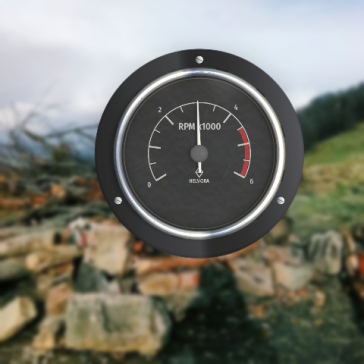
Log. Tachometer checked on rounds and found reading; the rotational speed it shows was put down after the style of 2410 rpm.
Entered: 3000 rpm
